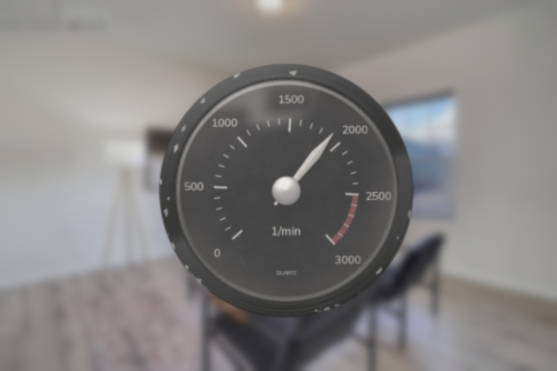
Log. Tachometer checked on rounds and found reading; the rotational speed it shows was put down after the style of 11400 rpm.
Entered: 1900 rpm
